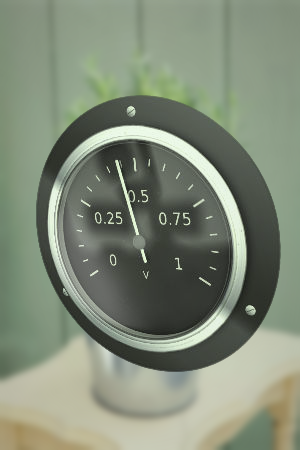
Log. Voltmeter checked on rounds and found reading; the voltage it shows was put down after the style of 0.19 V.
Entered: 0.45 V
